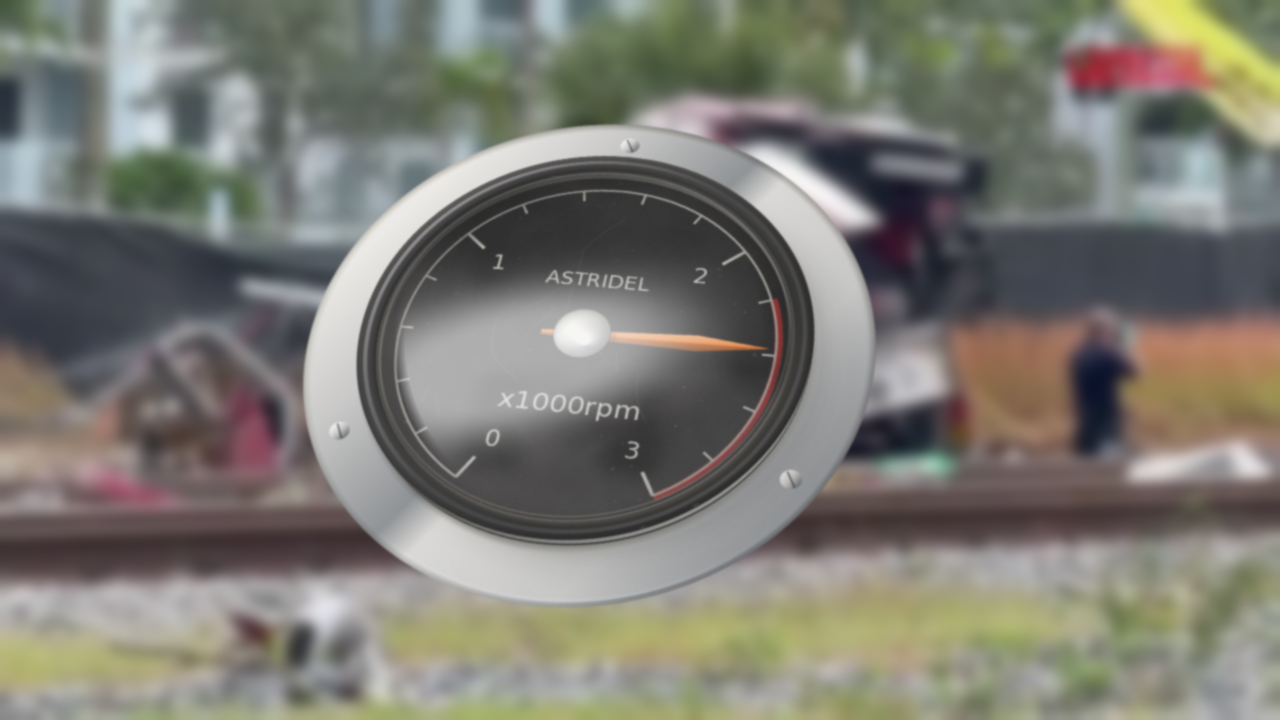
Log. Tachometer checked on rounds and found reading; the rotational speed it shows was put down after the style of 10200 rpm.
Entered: 2400 rpm
